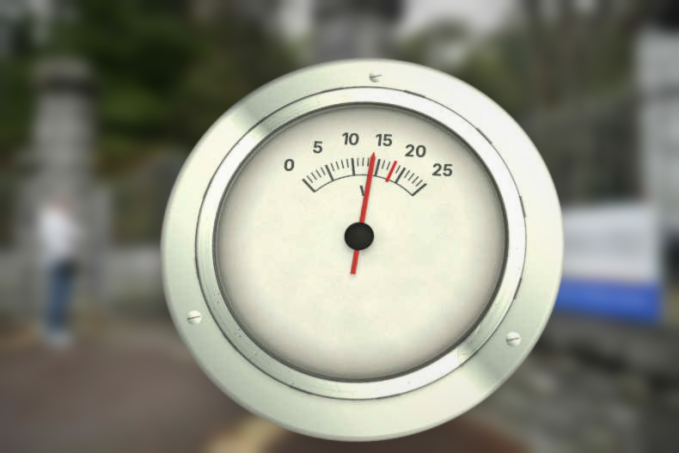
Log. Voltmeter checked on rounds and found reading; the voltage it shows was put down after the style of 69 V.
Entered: 14 V
